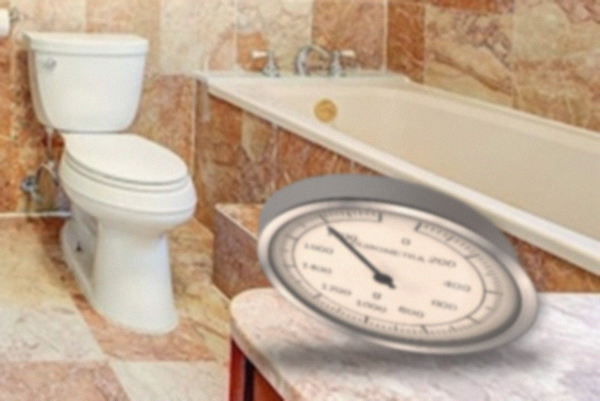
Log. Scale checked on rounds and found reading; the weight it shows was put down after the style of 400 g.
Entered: 1800 g
